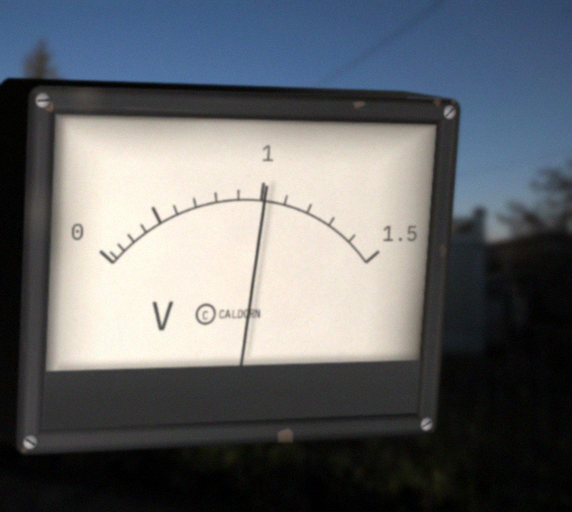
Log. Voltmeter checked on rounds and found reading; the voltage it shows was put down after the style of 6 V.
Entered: 1 V
